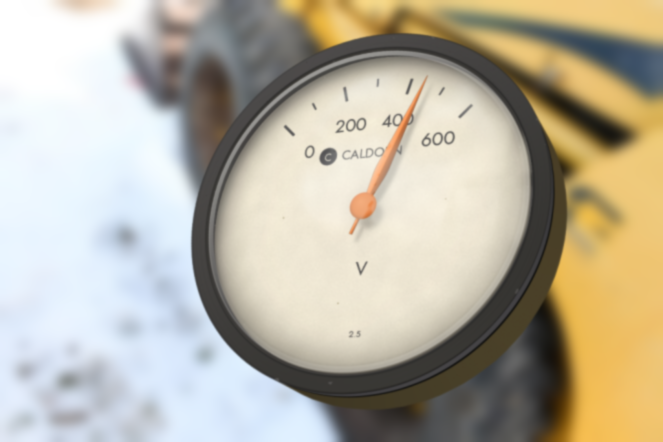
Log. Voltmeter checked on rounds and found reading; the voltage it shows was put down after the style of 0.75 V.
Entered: 450 V
